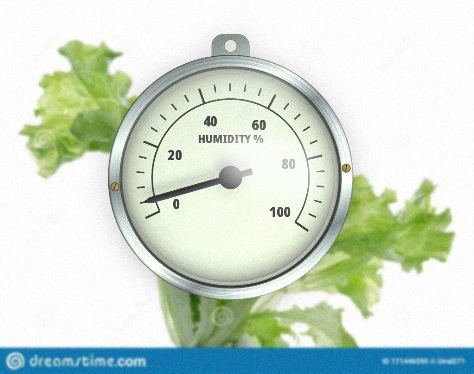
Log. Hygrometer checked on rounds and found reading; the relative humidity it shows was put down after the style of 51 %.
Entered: 4 %
